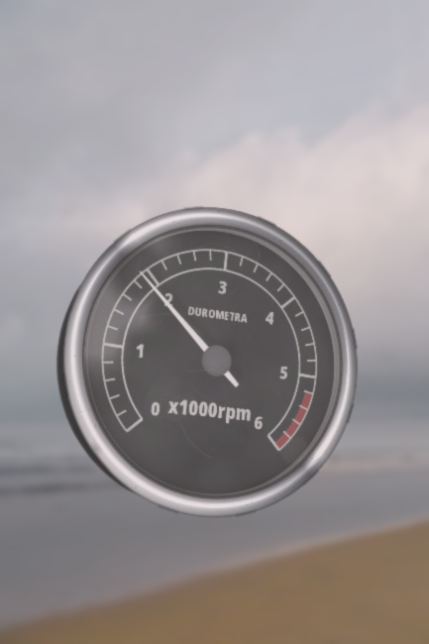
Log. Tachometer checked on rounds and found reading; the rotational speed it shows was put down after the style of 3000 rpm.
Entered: 1900 rpm
